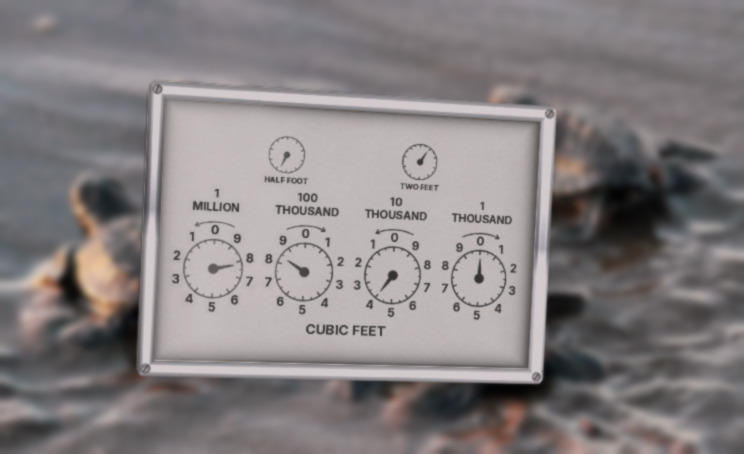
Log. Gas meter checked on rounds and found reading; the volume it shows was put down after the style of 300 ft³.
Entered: 784000 ft³
